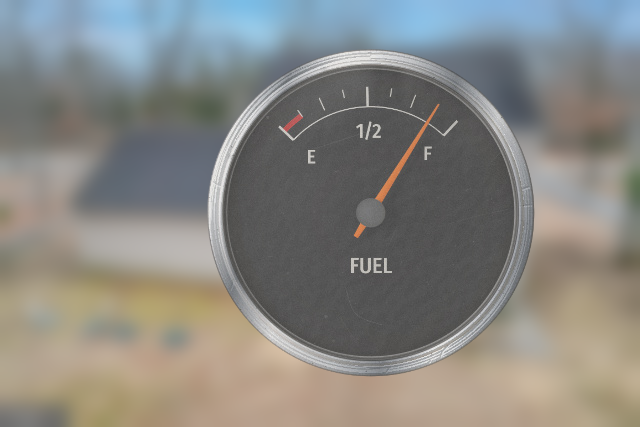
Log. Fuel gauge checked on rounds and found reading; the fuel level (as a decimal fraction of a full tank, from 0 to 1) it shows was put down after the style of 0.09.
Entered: 0.875
